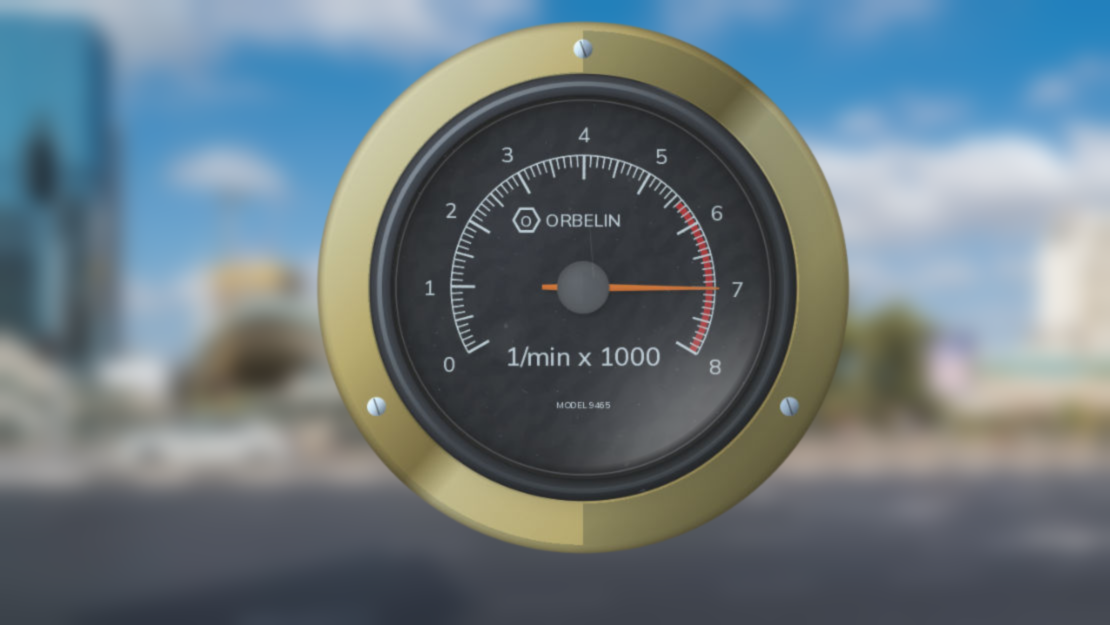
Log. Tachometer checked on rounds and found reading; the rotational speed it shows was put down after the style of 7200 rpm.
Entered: 7000 rpm
